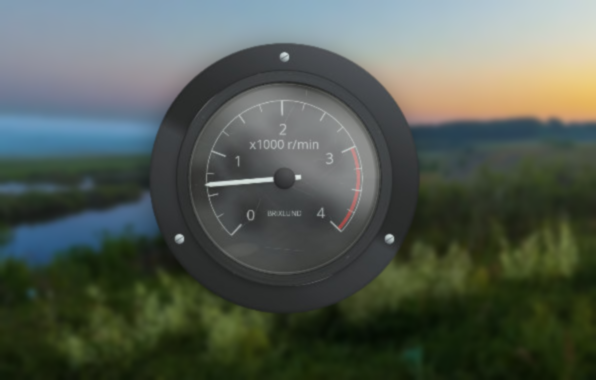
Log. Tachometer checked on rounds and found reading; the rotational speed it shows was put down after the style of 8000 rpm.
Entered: 625 rpm
